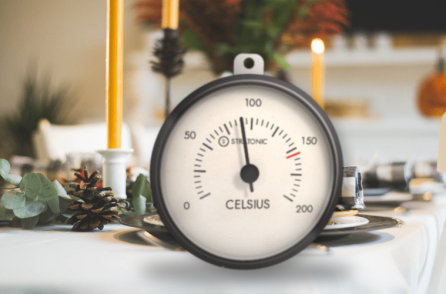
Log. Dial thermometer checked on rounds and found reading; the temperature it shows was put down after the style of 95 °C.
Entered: 90 °C
